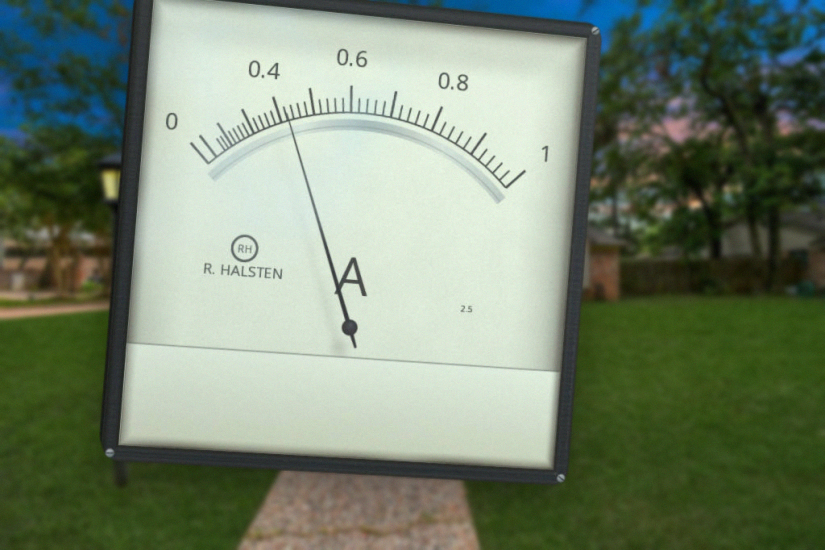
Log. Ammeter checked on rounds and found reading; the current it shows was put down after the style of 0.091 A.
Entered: 0.42 A
